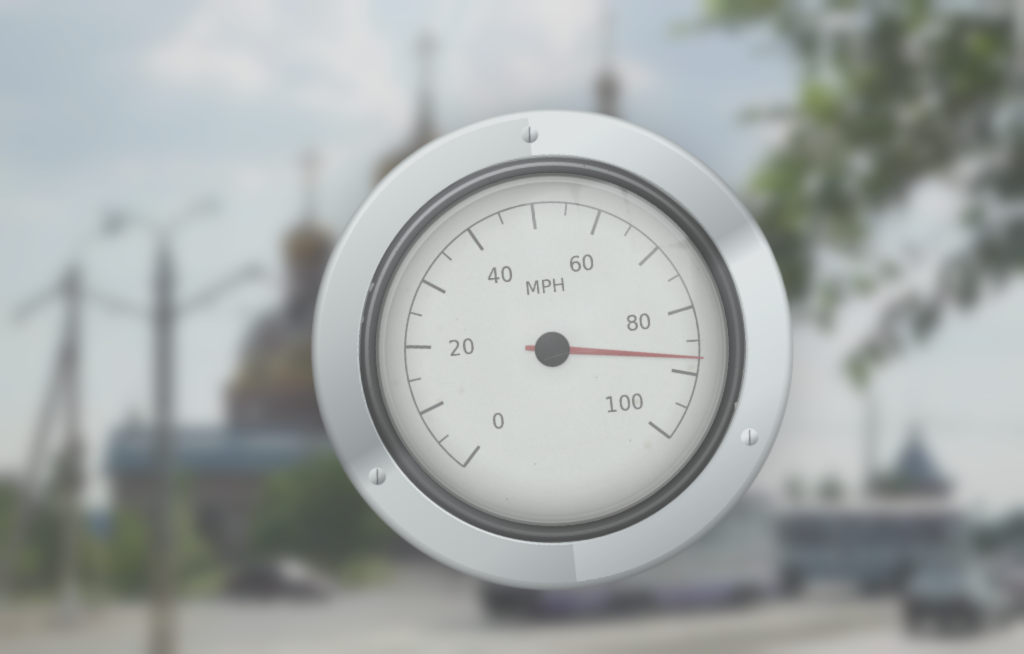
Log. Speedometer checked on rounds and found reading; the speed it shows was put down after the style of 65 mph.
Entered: 87.5 mph
